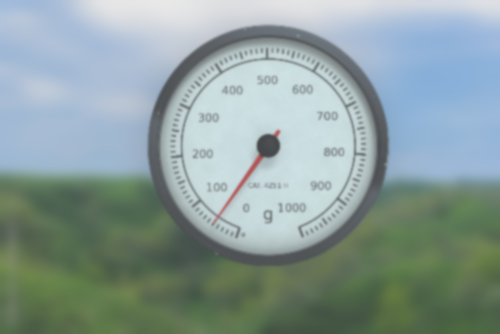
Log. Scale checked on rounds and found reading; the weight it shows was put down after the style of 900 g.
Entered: 50 g
